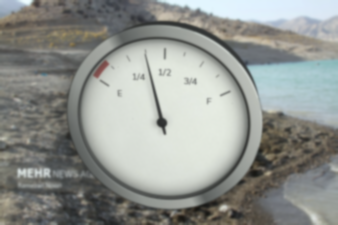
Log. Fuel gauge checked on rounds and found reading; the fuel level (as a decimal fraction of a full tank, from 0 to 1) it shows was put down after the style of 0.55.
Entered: 0.375
